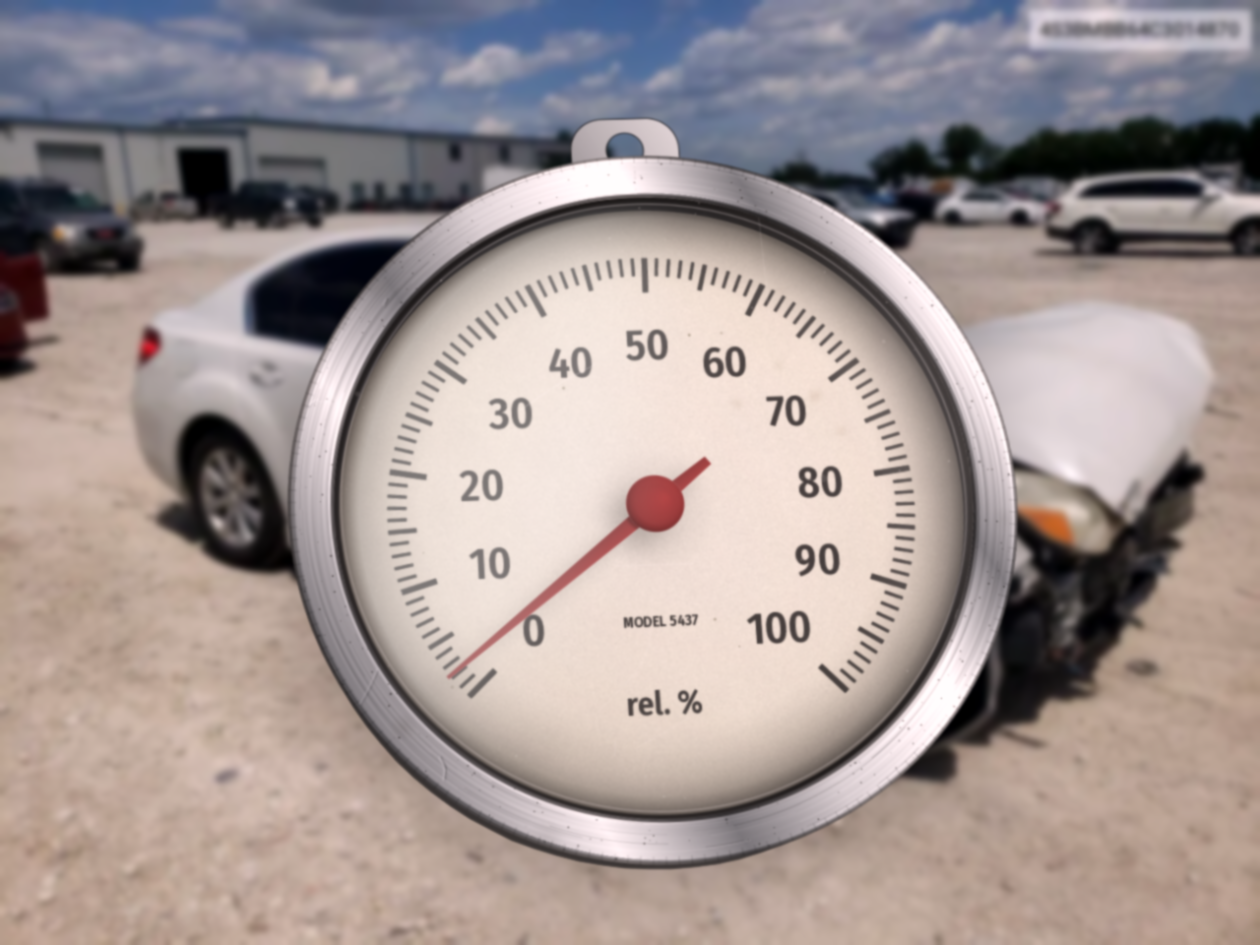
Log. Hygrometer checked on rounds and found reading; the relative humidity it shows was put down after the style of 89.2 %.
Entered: 2 %
